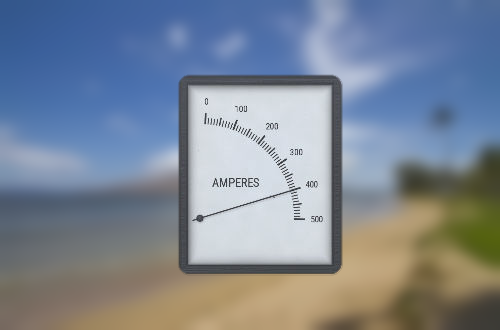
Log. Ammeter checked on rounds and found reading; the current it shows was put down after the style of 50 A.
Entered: 400 A
